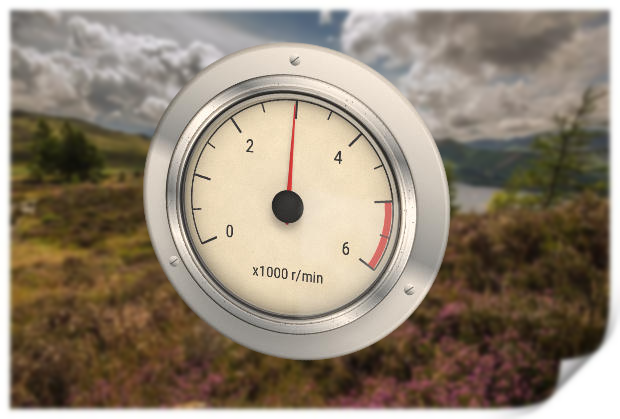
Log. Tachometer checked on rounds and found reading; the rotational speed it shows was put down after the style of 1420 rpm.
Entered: 3000 rpm
